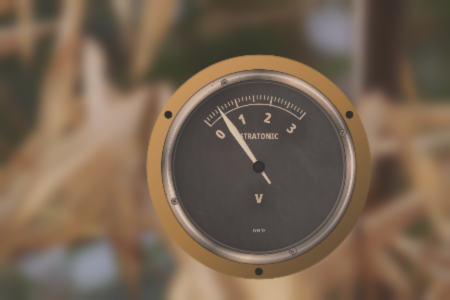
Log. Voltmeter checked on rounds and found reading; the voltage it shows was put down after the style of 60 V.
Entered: 0.5 V
